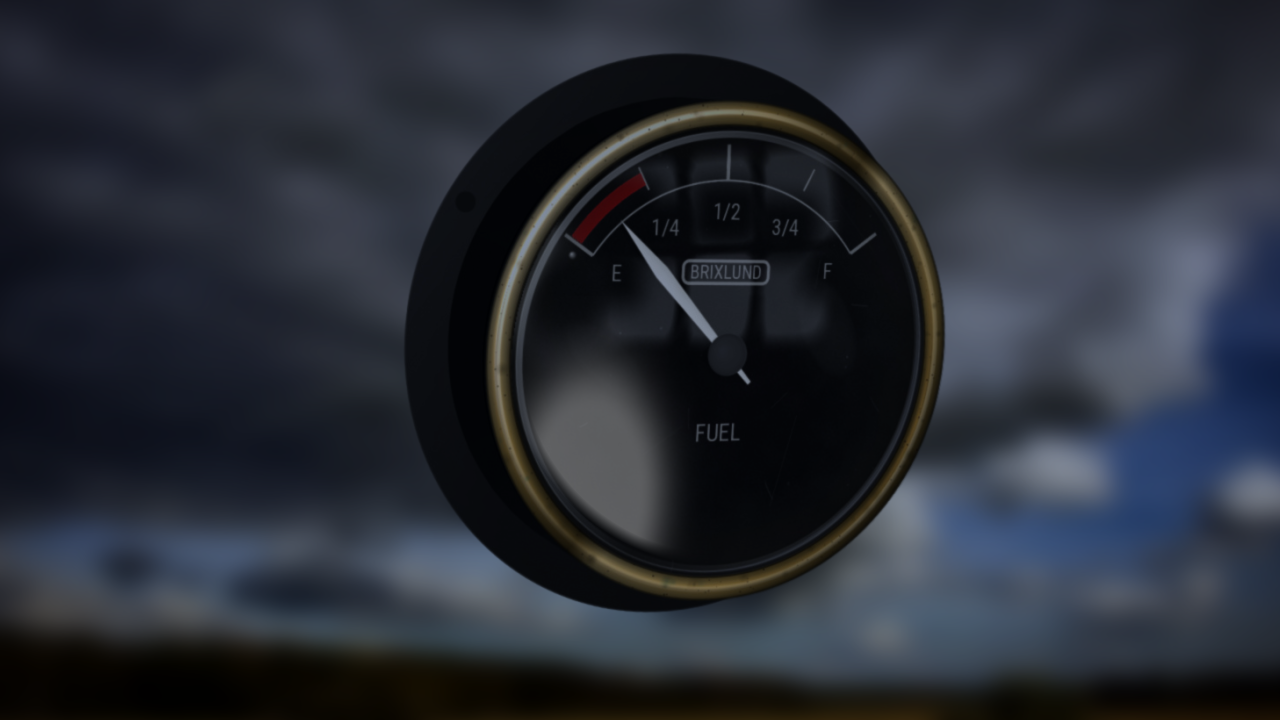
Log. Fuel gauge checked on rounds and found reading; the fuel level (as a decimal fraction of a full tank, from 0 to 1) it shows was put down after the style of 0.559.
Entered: 0.125
